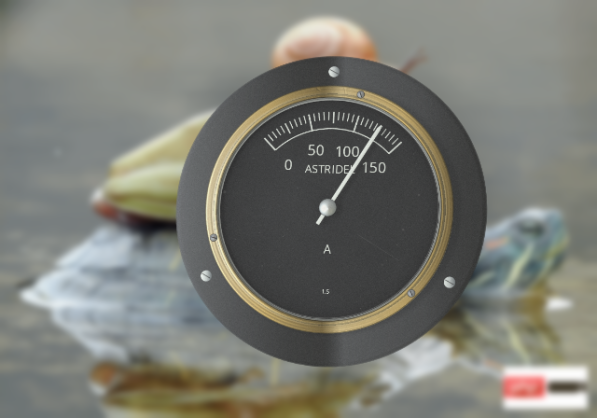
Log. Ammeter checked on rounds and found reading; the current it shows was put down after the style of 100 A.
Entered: 125 A
